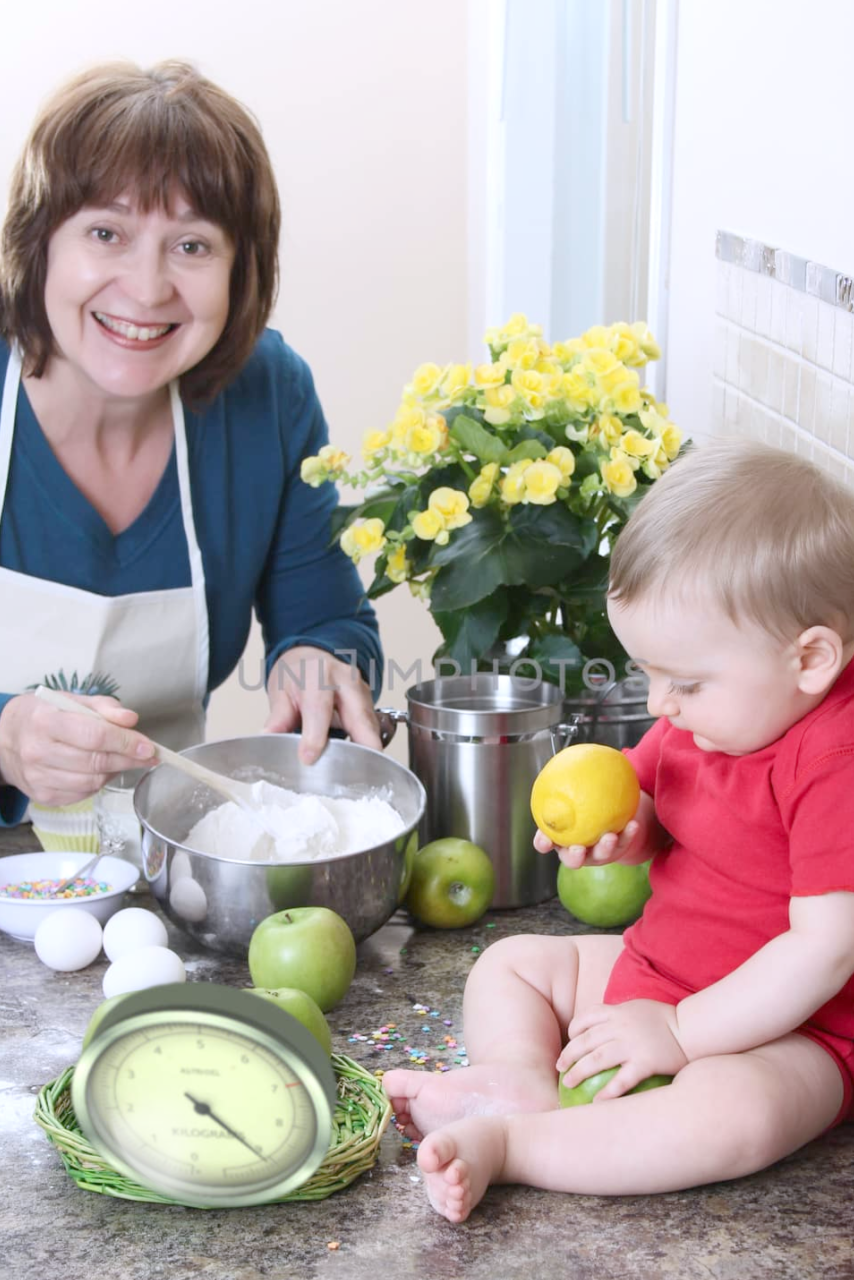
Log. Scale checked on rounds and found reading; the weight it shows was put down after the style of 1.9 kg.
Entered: 9 kg
